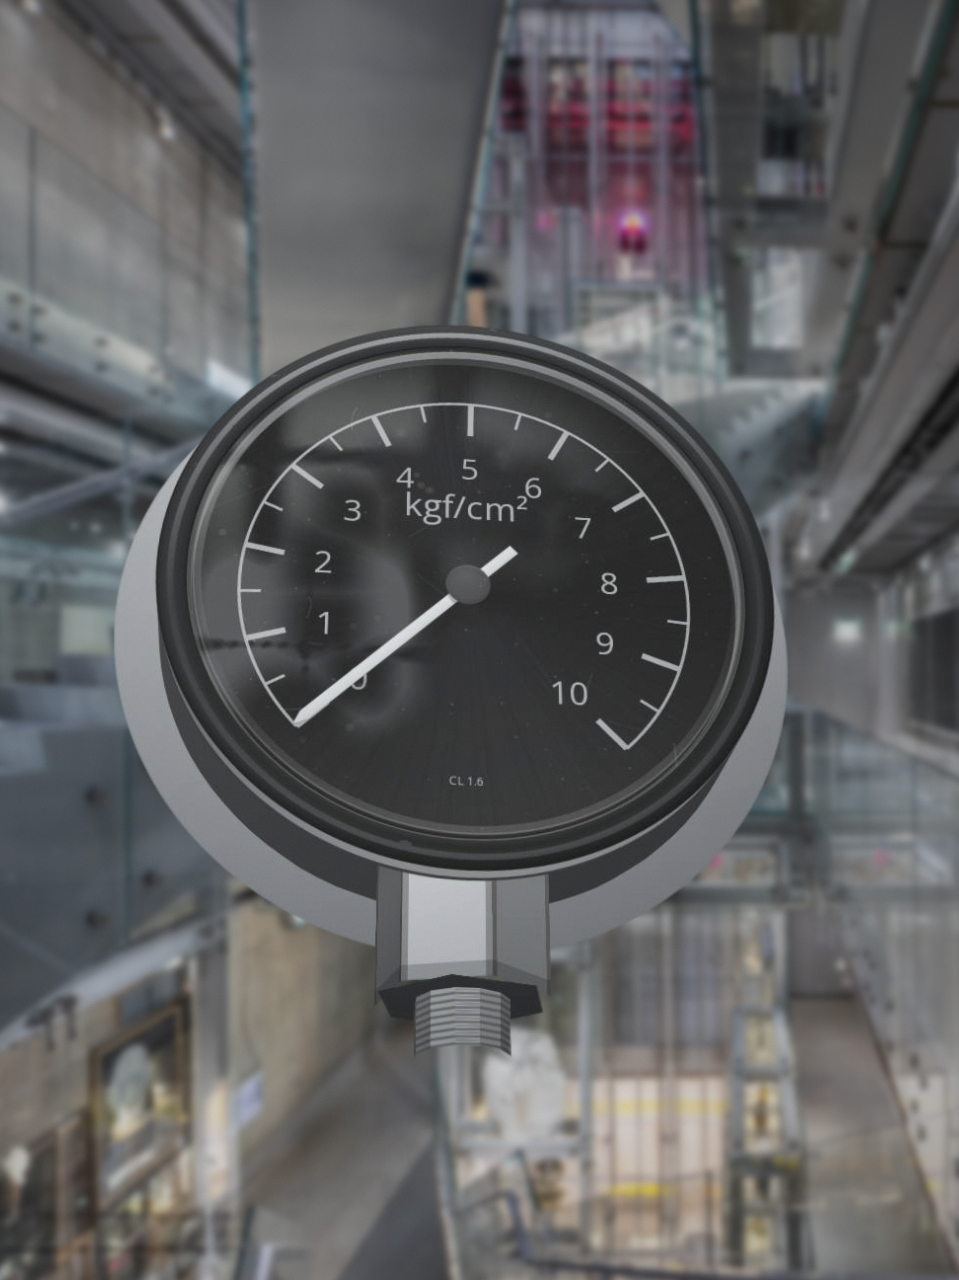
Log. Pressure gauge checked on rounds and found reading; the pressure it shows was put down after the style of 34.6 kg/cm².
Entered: 0 kg/cm²
